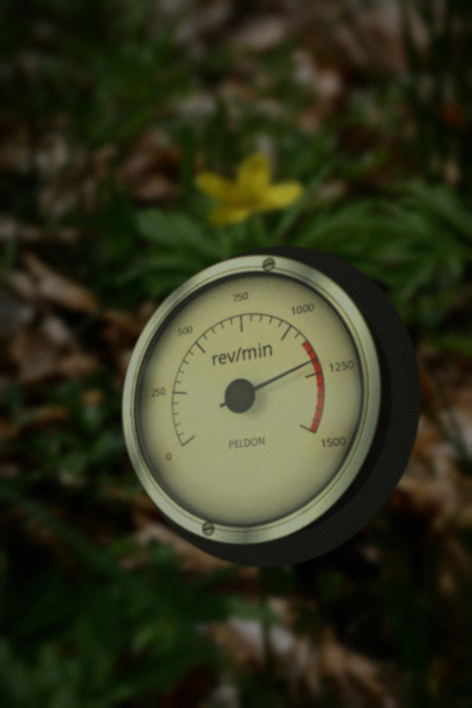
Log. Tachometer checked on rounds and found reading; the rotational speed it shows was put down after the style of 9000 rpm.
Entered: 1200 rpm
